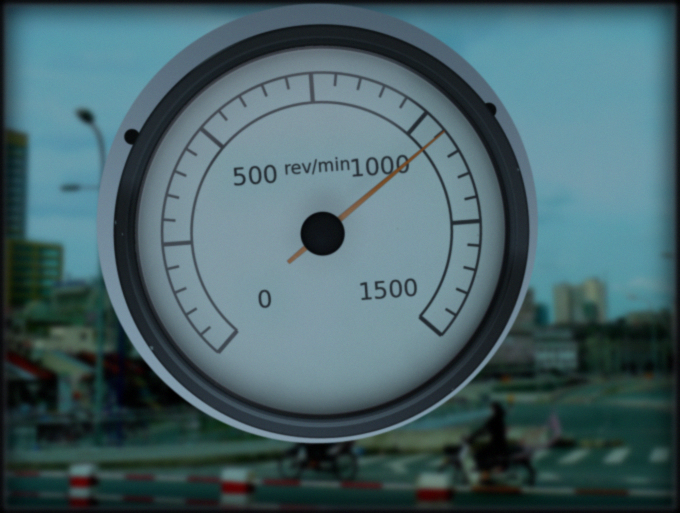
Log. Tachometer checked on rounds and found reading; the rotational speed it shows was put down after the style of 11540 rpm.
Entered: 1050 rpm
